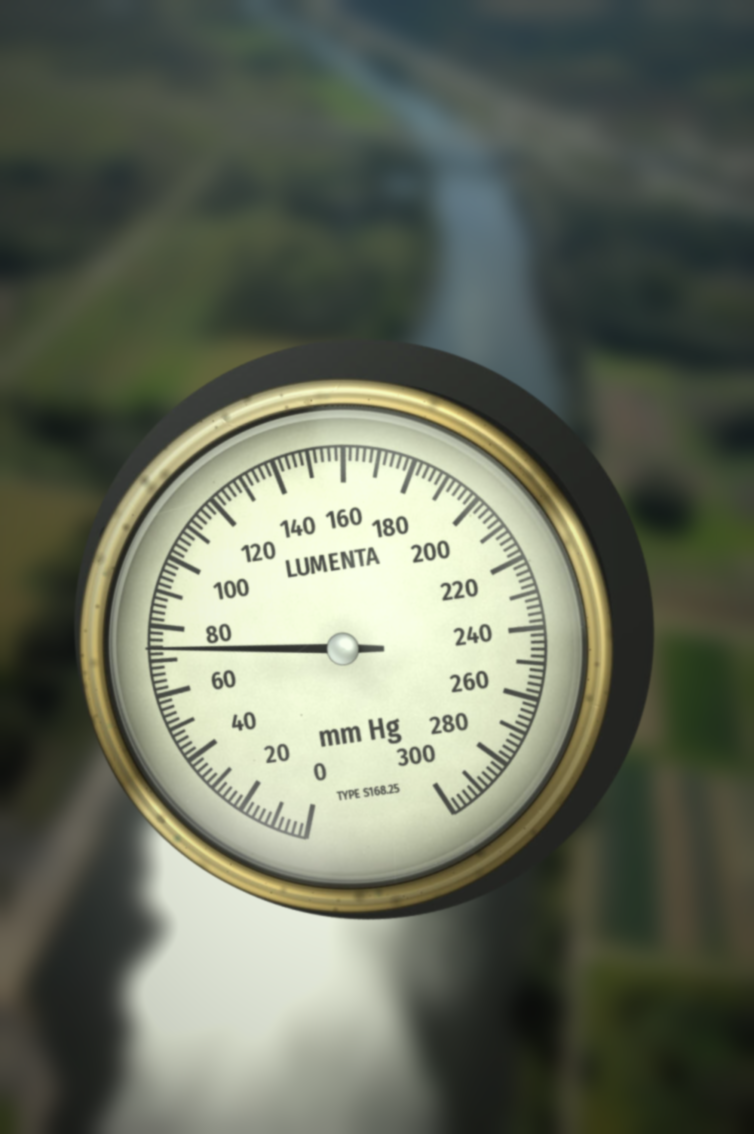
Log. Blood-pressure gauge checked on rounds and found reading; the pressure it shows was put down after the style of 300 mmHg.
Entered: 74 mmHg
